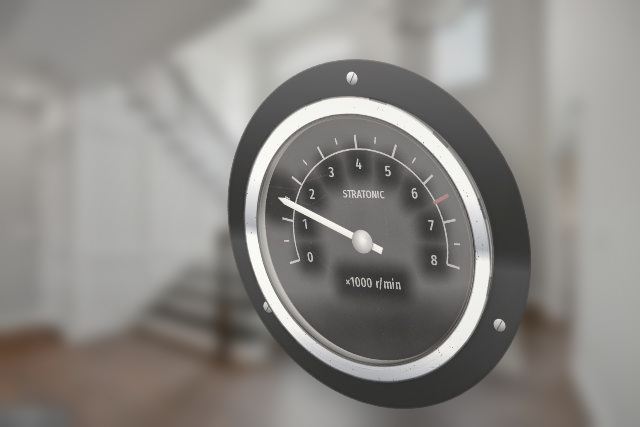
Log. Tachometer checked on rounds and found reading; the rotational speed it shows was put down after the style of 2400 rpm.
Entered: 1500 rpm
